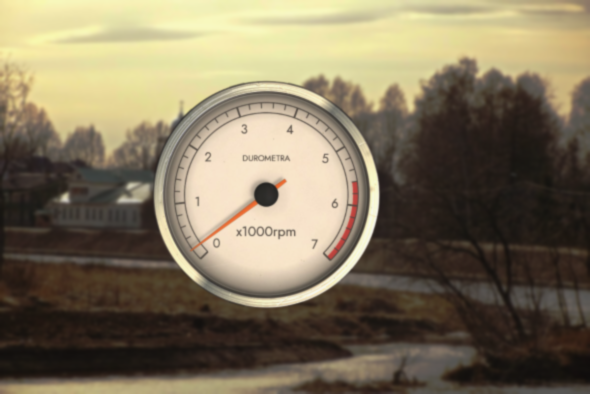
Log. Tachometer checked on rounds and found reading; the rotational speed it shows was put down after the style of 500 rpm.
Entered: 200 rpm
